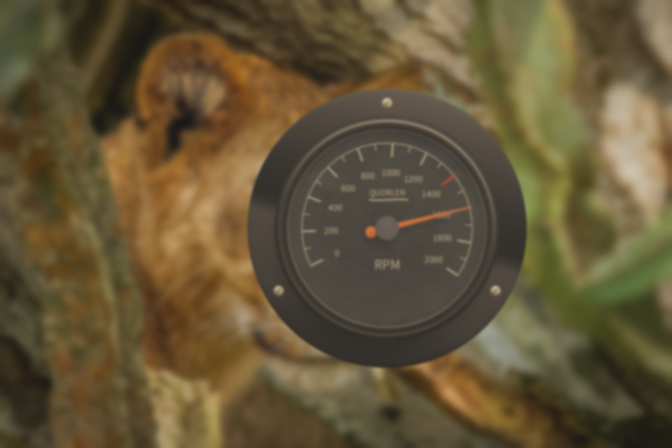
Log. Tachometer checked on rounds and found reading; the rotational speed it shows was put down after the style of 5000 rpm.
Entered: 1600 rpm
